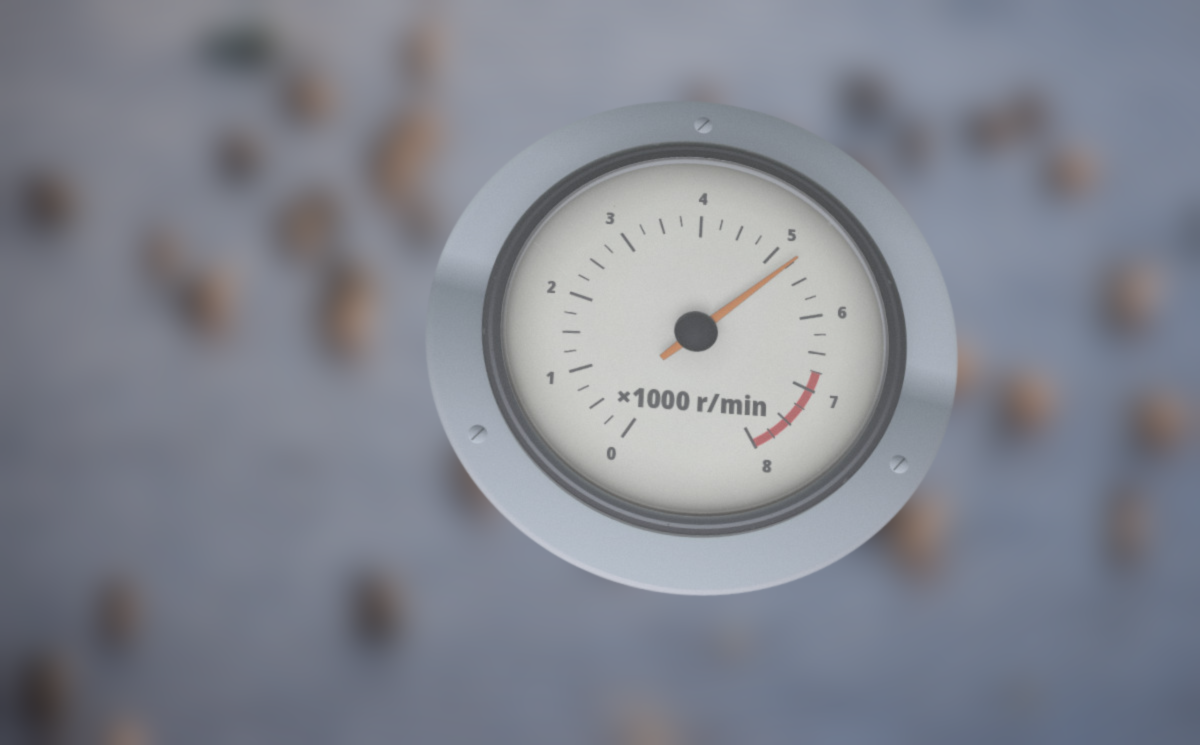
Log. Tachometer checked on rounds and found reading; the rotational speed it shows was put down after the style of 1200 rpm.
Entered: 5250 rpm
